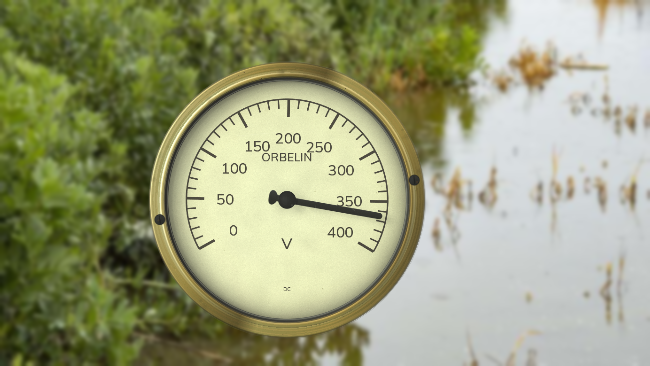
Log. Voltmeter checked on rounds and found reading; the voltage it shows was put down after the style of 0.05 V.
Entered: 365 V
